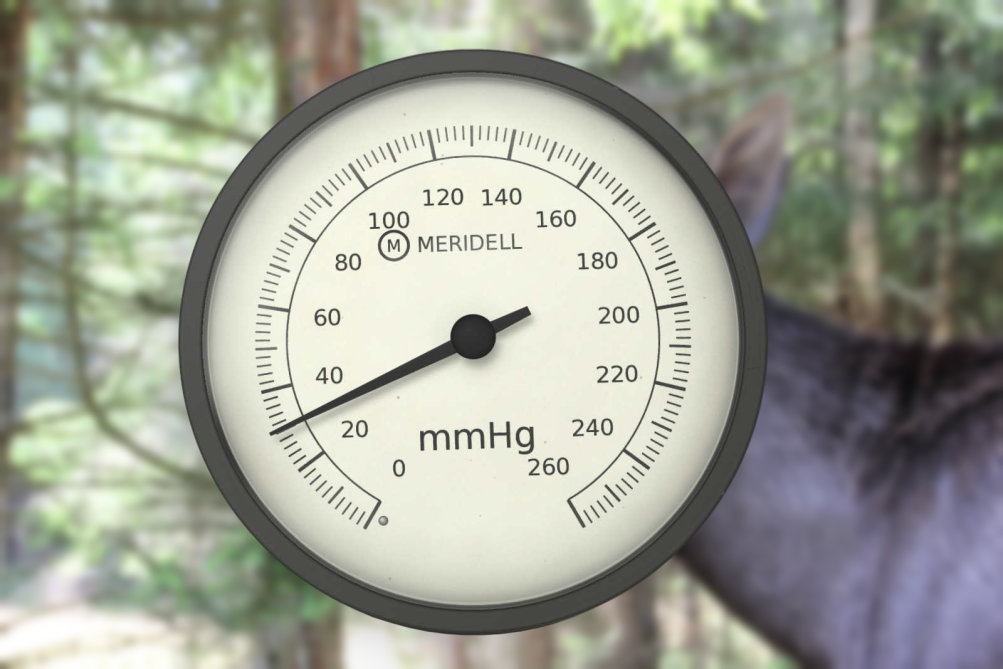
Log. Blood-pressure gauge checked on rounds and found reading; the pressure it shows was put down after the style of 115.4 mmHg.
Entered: 30 mmHg
